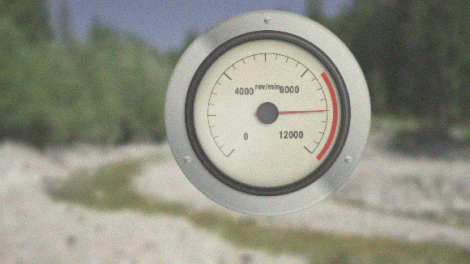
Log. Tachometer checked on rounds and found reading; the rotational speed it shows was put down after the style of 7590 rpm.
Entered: 10000 rpm
